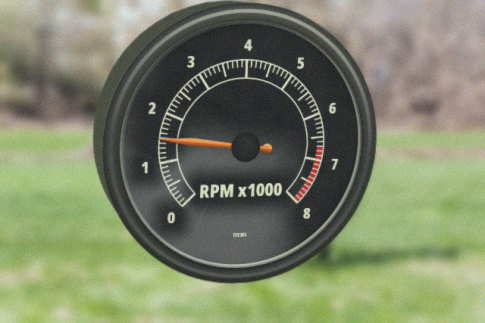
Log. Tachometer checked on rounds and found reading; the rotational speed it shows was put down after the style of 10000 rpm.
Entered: 1500 rpm
